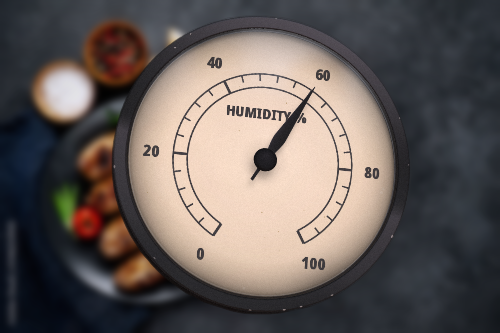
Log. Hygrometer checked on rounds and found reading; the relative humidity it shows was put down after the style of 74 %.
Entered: 60 %
